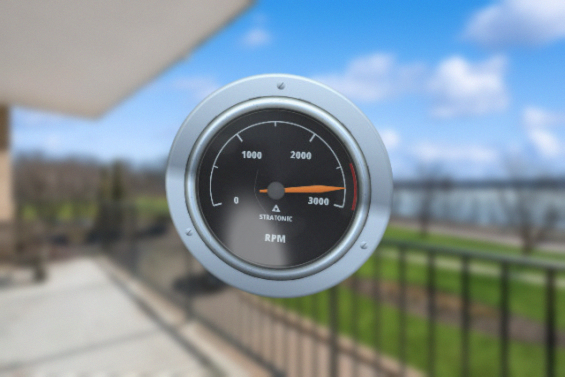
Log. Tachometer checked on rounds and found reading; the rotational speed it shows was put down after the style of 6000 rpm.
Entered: 2750 rpm
